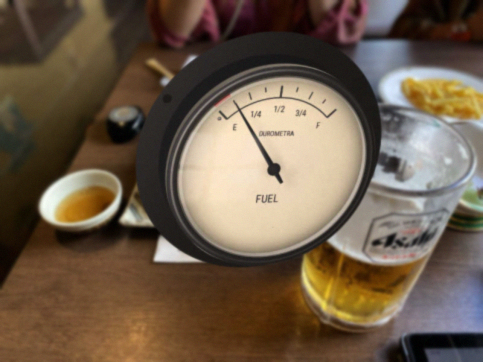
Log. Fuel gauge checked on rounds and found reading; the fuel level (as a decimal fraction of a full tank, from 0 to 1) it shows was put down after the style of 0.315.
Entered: 0.125
